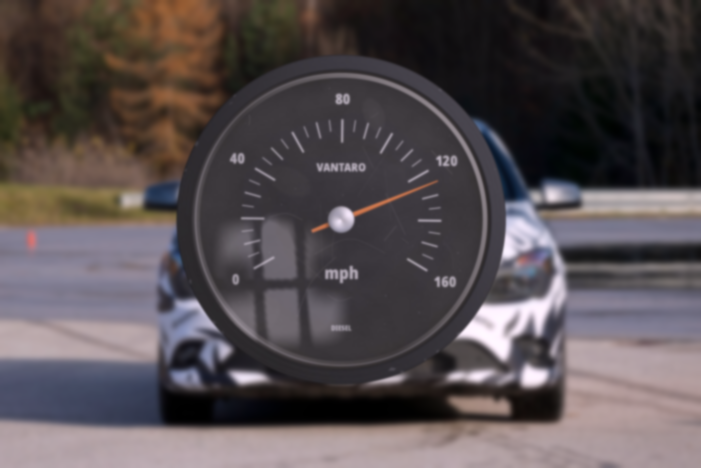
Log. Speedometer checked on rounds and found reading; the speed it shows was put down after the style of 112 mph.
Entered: 125 mph
